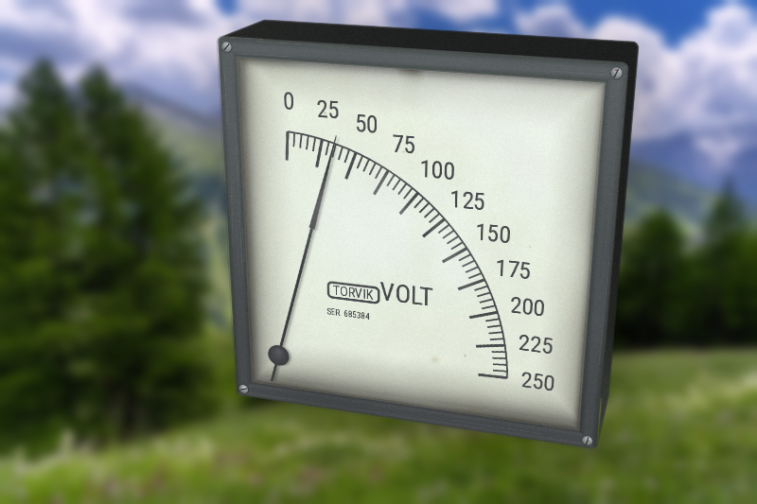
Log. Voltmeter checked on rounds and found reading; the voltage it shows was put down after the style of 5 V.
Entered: 35 V
